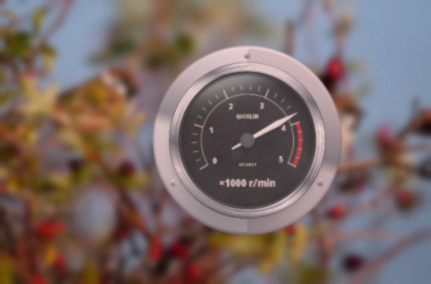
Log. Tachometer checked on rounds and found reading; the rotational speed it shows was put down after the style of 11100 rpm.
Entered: 3800 rpm
